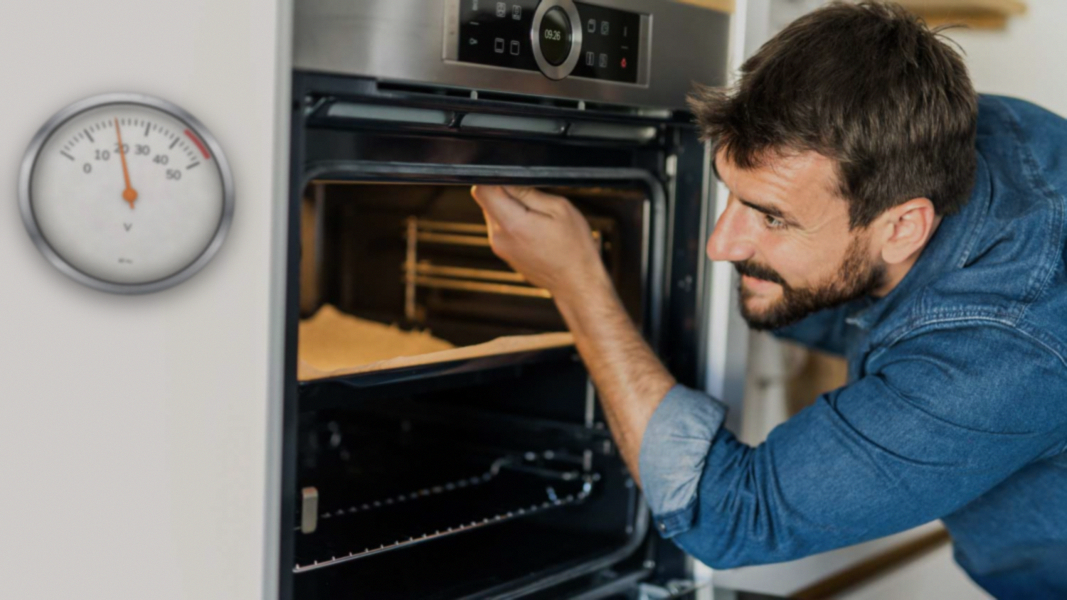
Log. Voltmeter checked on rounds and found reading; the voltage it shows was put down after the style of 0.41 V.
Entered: 20 V
